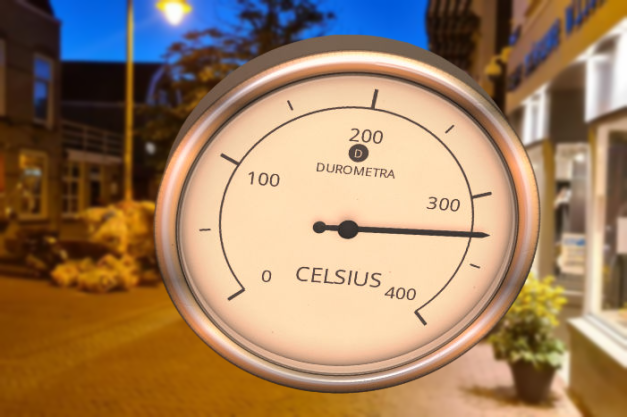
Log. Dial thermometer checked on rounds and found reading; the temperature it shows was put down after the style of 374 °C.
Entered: 325 °C
